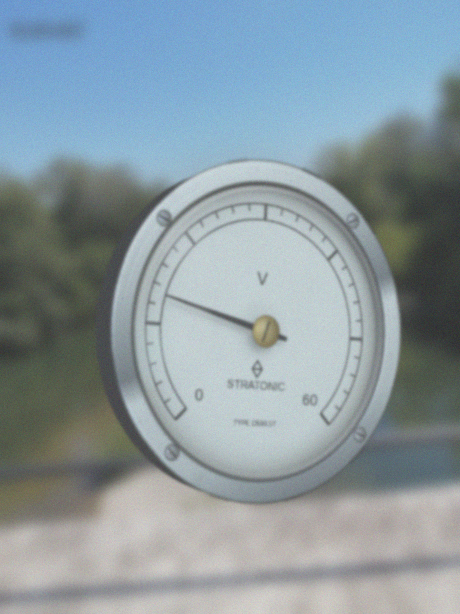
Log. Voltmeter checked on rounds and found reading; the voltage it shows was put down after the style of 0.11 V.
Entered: 13 V
